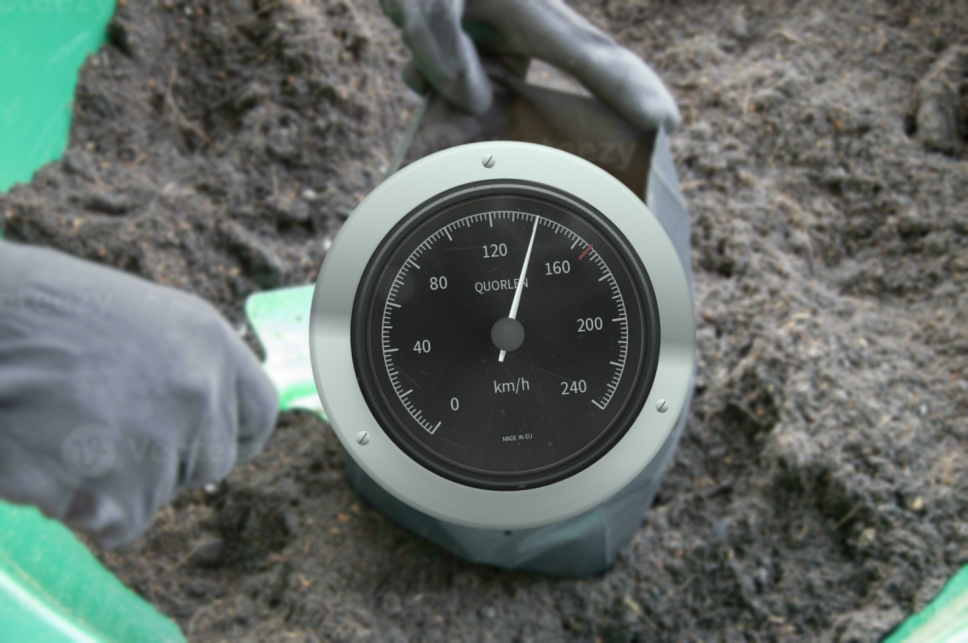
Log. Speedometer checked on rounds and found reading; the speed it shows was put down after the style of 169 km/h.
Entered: 140 km/h
